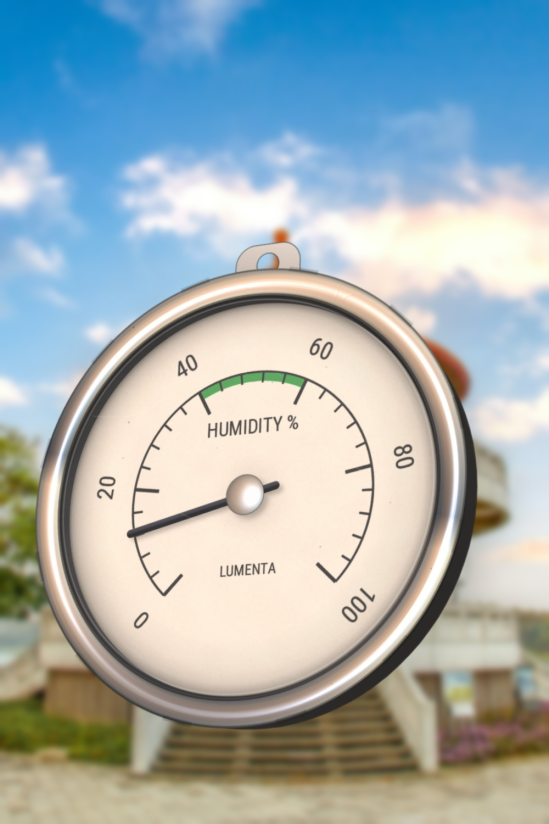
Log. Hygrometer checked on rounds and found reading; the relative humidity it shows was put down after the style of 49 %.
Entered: 12 %
